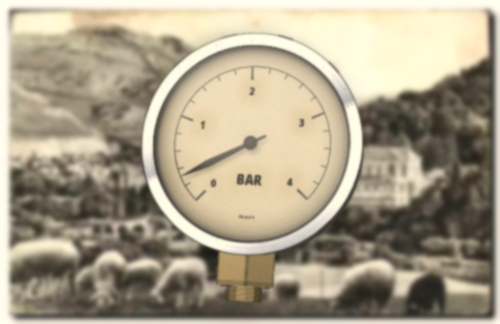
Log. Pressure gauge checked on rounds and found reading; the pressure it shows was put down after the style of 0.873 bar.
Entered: 0.3 bar
